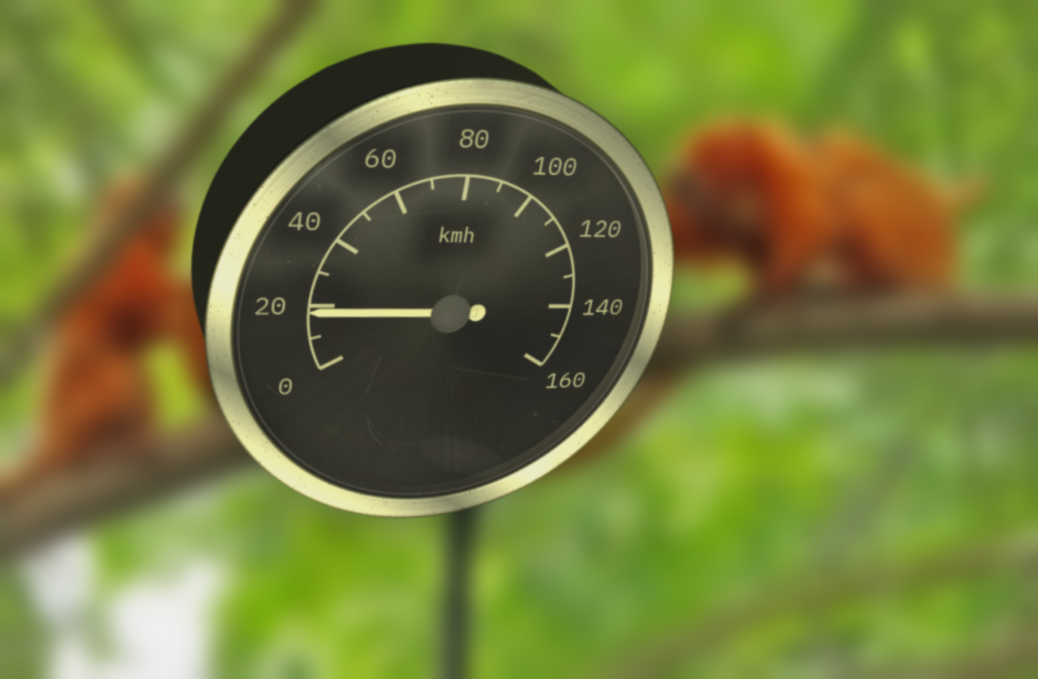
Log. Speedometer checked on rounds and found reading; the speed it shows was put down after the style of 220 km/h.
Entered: 20 km/h
